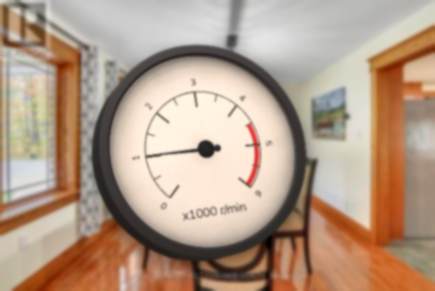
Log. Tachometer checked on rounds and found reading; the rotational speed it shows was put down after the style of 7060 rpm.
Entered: 1000 rpm
